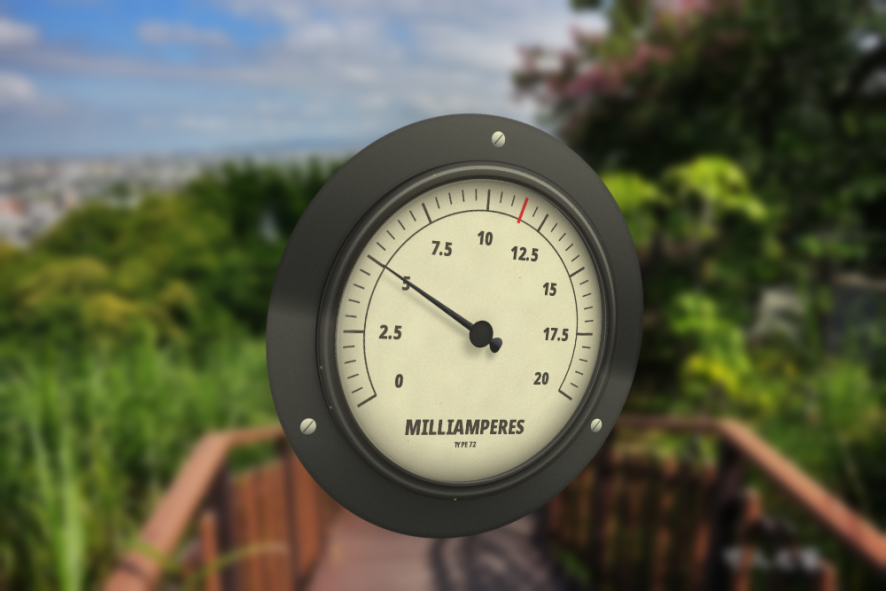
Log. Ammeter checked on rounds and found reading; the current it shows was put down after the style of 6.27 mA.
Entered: 5 mA
